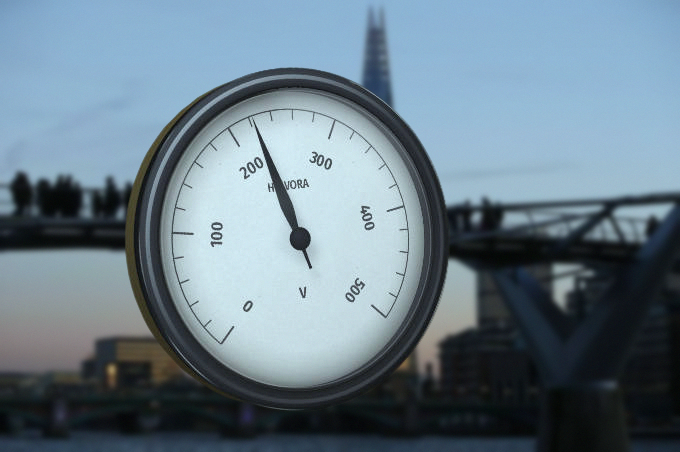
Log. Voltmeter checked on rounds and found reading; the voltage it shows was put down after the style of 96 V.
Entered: 220 V
